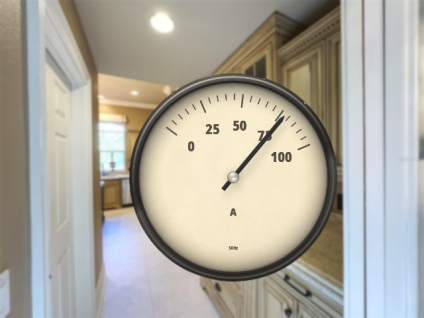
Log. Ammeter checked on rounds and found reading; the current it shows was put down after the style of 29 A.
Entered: 77.5 A
